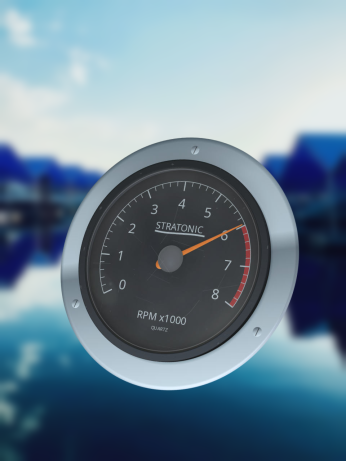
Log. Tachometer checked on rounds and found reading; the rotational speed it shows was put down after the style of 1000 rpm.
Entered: 6000 rpm
